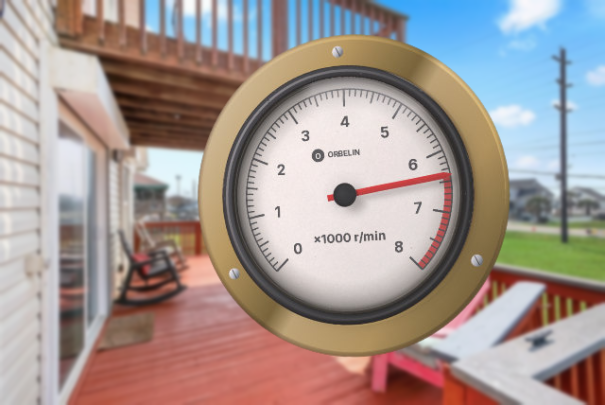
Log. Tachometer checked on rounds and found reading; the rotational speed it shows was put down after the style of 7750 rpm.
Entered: 6400 rpm
